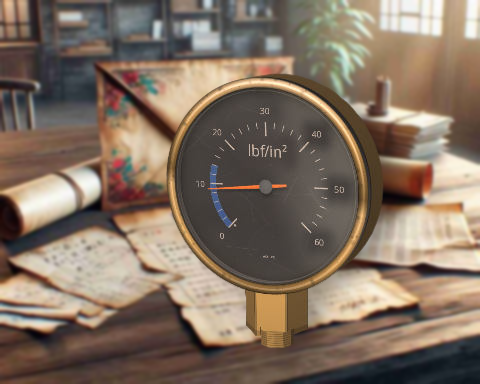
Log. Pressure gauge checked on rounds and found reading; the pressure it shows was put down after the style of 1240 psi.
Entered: 9 psi
